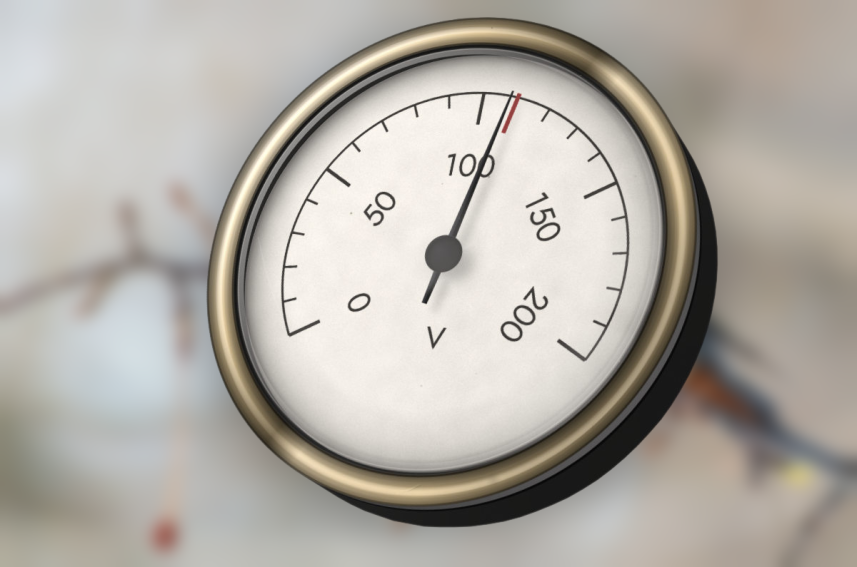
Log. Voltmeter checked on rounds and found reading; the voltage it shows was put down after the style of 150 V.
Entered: 110 V
